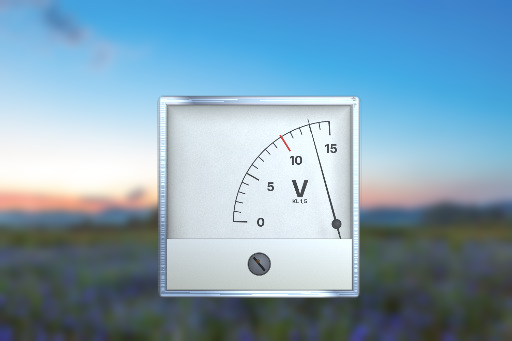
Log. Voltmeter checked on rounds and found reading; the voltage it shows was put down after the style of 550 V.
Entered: 13 V
